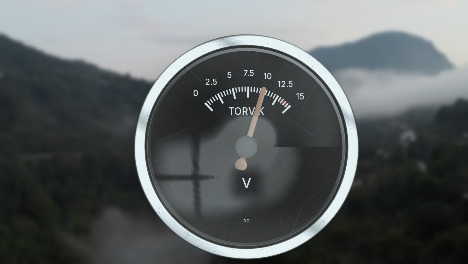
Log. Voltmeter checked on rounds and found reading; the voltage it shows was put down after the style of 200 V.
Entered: 10 V
